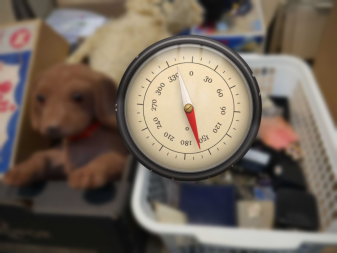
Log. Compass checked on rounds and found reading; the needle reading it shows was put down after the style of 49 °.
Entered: 160 °
